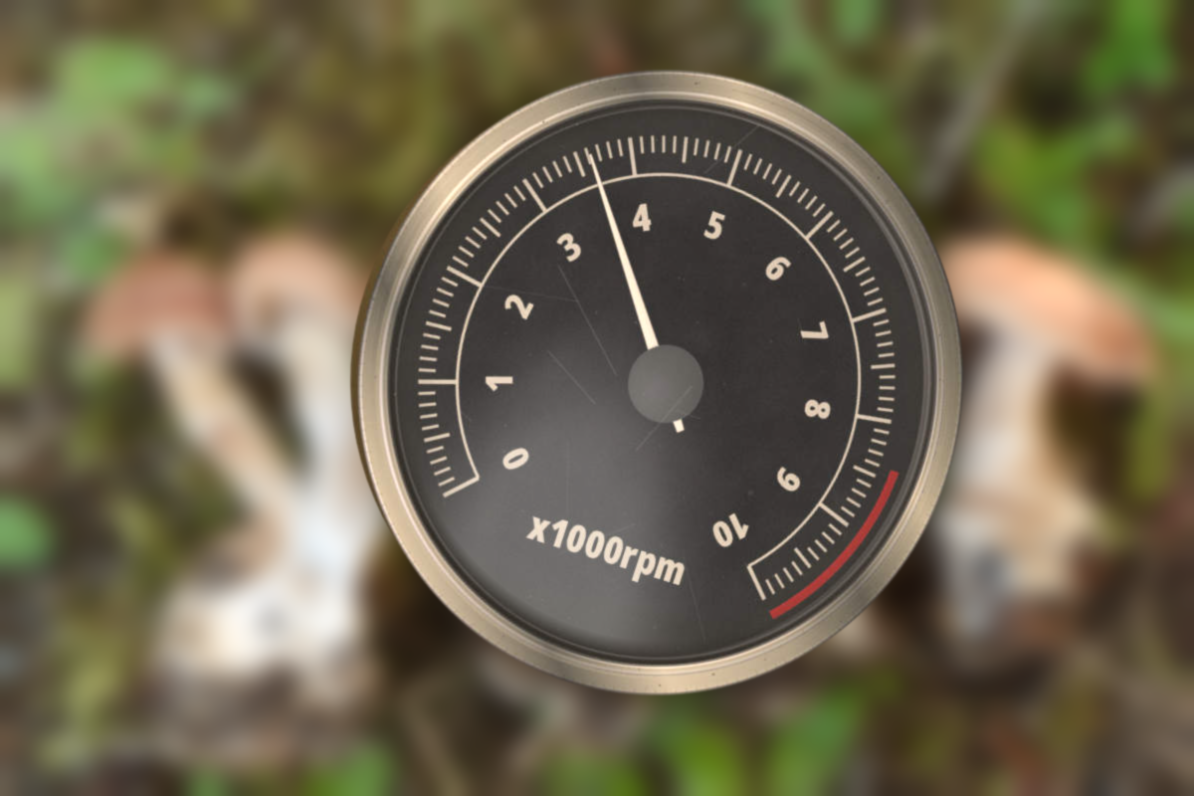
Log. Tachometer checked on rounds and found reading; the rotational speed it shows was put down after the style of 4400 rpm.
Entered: 3600 rpm
